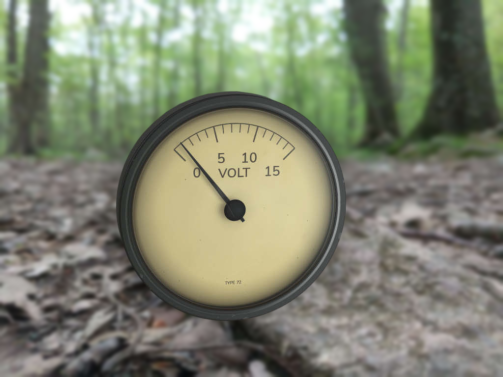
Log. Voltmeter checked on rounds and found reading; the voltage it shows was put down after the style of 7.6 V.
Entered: 1 V
